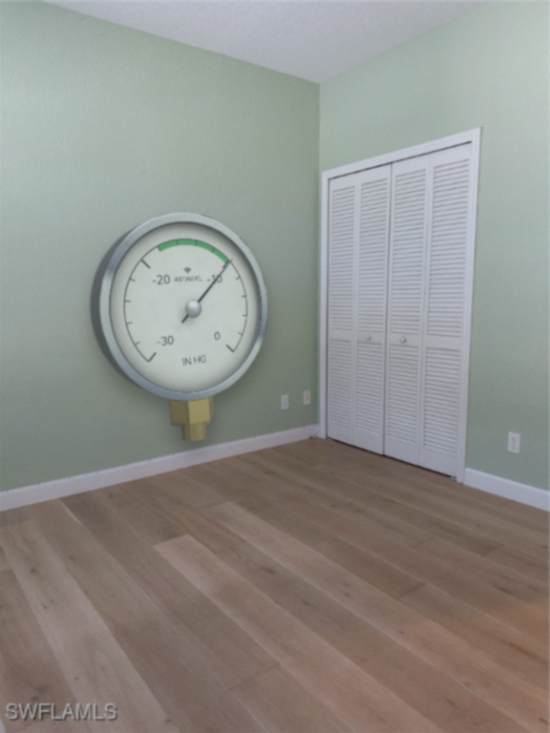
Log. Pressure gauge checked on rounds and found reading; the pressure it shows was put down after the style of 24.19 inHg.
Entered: -10 inHg
